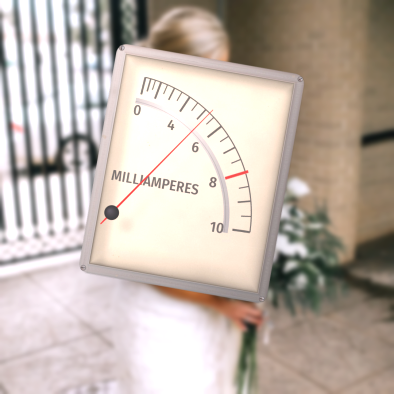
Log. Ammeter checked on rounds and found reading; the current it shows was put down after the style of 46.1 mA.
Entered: 5.25 mA
